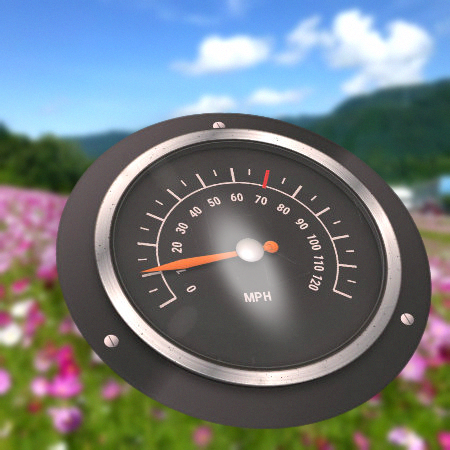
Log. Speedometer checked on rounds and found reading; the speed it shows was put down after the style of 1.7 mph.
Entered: 10 mph
